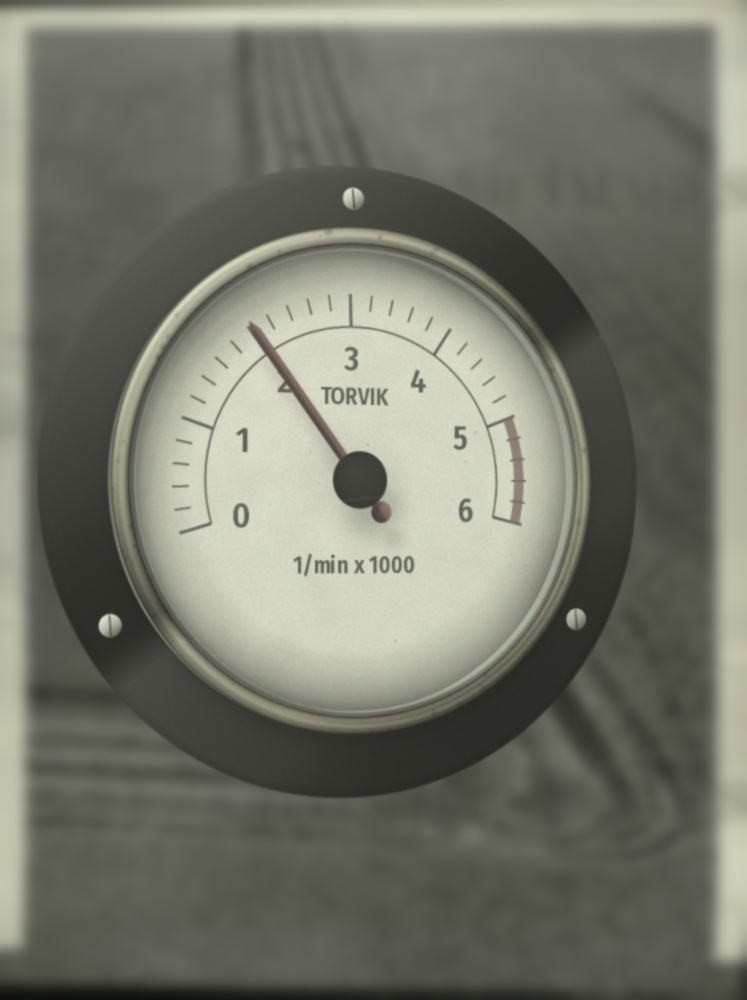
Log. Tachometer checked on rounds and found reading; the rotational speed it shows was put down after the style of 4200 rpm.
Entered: 2000 rpm
